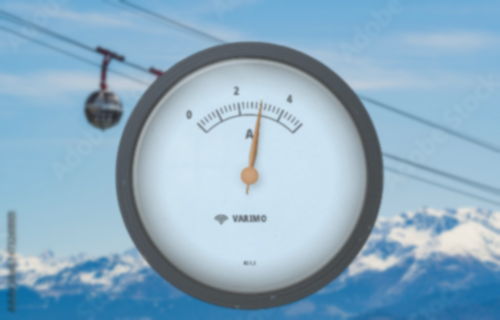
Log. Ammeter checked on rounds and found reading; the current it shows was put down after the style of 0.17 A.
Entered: 3 A
